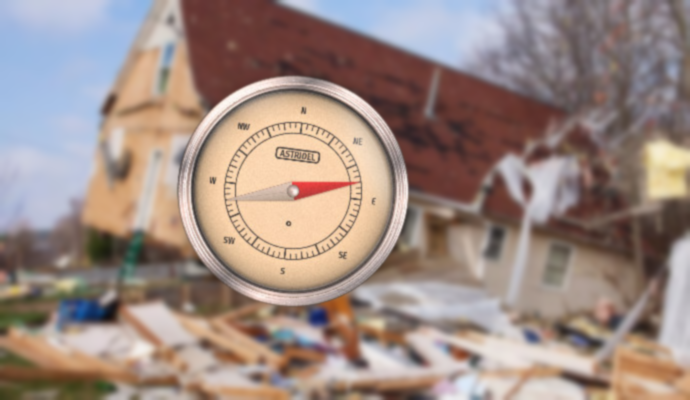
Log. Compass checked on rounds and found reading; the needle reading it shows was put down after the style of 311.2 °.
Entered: 75 °
